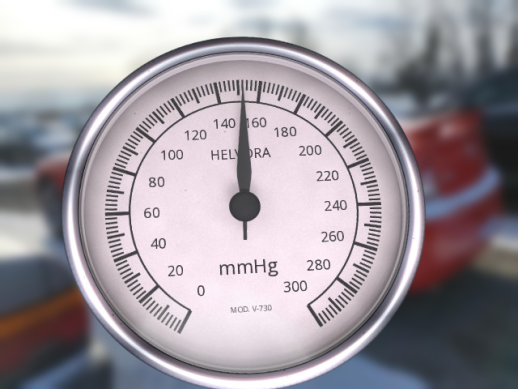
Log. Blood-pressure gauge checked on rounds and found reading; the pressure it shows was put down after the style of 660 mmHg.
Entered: 152 mmHg
